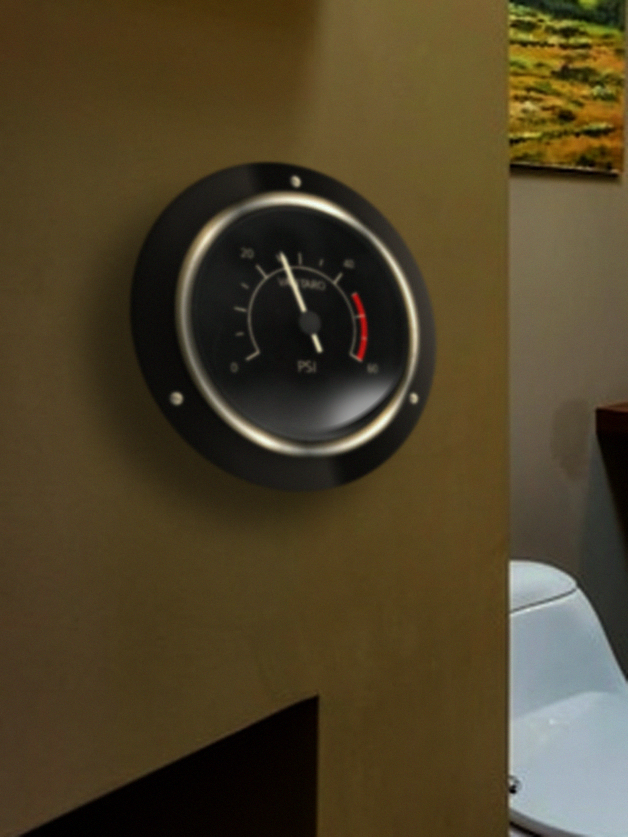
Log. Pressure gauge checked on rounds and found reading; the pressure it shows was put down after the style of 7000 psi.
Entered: 25 psi
